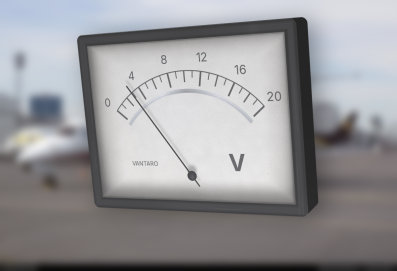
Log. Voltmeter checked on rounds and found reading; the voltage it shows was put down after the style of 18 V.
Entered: 3 V
